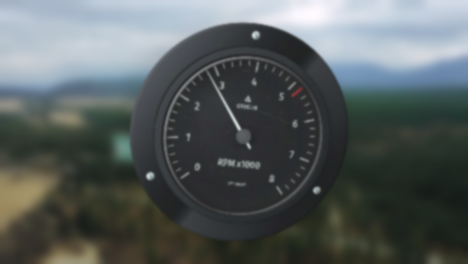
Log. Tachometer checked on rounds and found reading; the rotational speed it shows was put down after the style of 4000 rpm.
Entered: 2800 rpm
